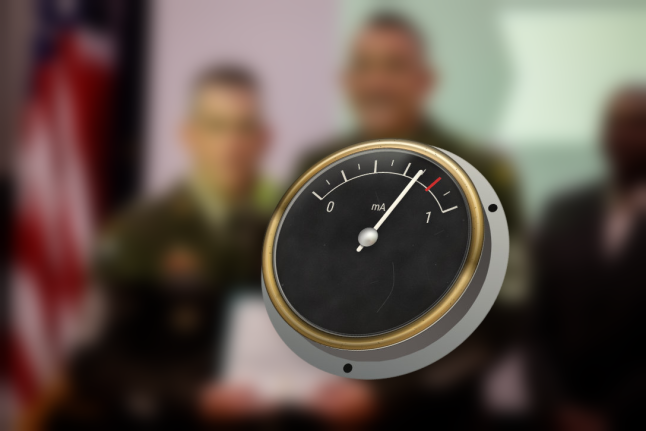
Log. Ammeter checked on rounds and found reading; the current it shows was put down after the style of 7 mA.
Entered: 0.7 mA
